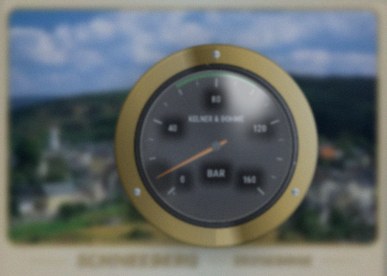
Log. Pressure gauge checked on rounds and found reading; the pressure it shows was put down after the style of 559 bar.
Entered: 10 bar
